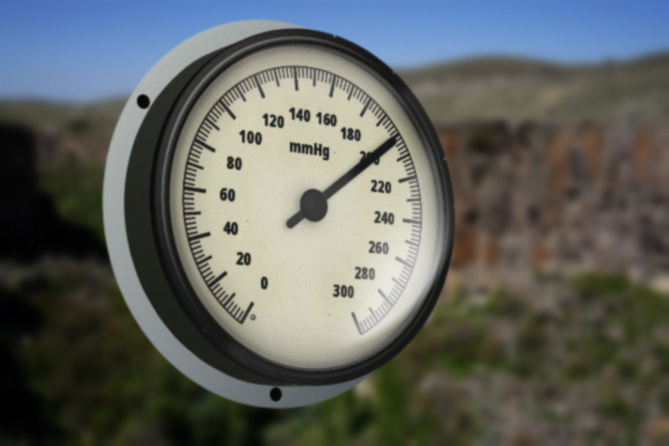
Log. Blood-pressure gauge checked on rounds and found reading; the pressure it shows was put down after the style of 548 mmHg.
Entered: 200 mmHg
